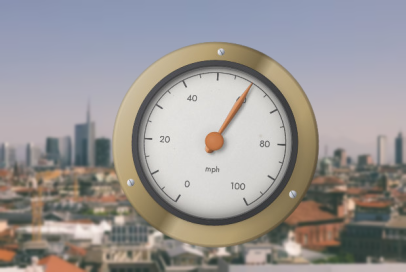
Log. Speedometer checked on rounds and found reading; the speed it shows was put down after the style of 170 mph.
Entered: 60 mph
